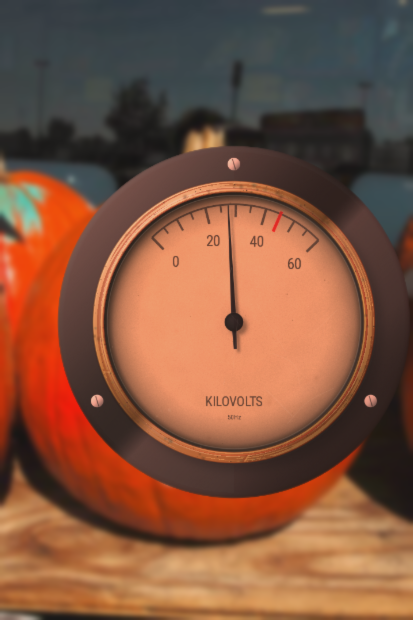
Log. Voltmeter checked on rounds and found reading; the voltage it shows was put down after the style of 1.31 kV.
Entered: 27.5 kV
